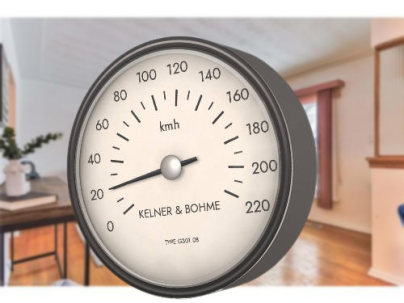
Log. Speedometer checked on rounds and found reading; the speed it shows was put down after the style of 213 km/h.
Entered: 20 km/h
